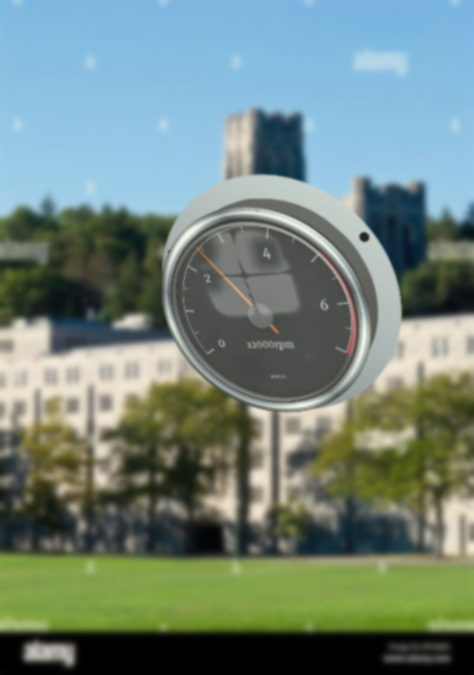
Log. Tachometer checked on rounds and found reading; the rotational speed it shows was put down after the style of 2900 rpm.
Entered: 2500 rpm
